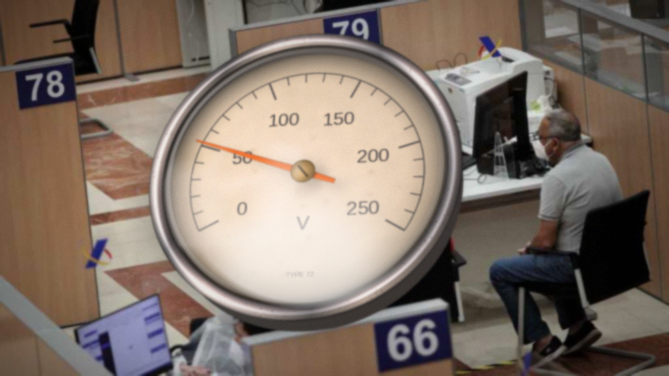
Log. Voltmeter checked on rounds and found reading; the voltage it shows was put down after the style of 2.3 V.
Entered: 50 V
